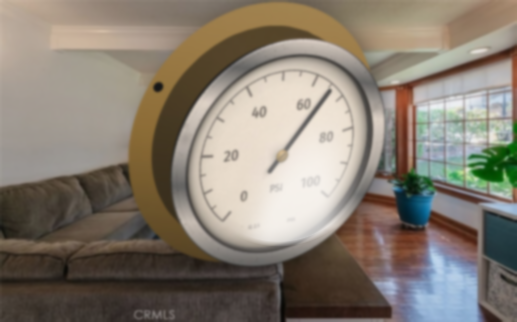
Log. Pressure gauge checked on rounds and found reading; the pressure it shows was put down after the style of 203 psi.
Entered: 65 psi
